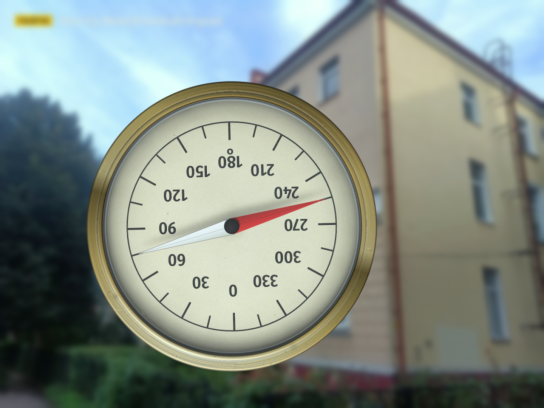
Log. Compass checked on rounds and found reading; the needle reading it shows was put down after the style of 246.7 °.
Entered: 255 °
